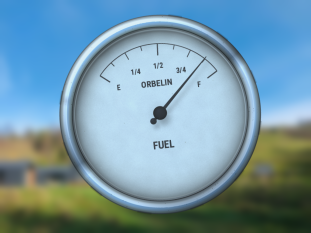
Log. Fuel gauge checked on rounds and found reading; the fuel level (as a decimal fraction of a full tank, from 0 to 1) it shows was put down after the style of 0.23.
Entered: 0.875
